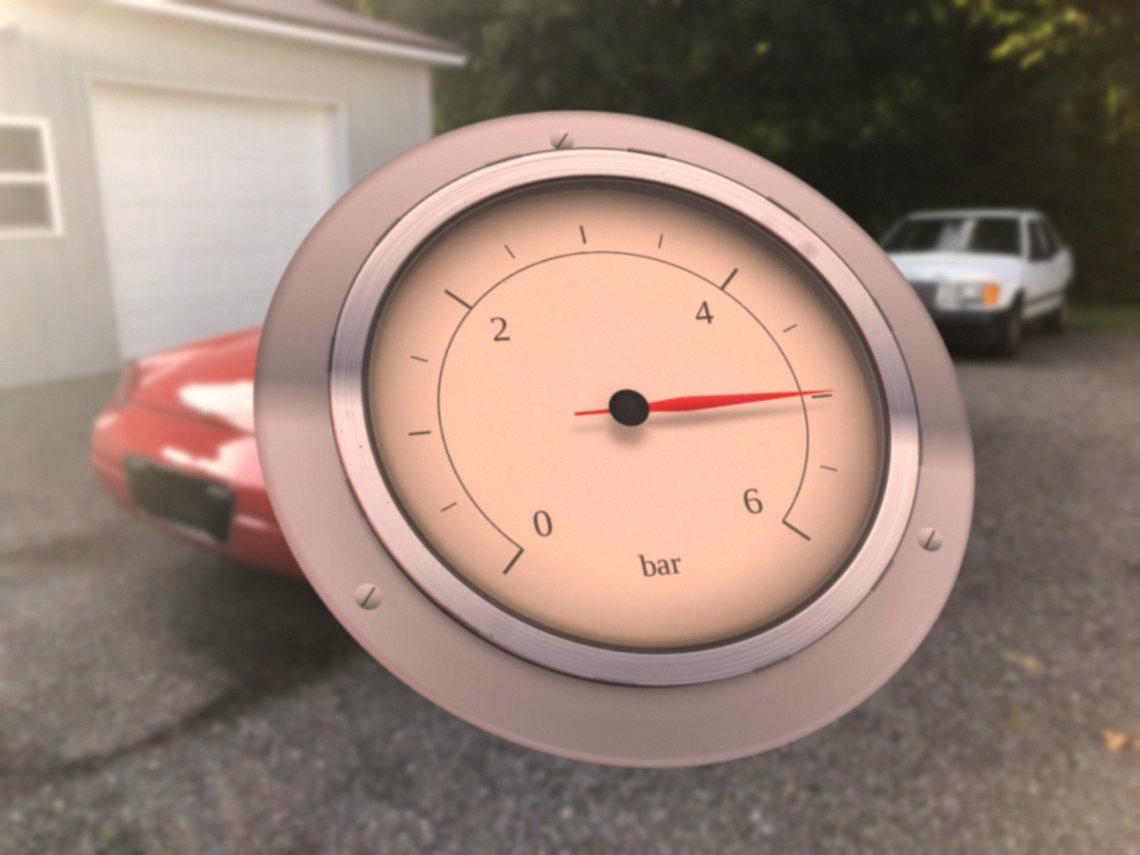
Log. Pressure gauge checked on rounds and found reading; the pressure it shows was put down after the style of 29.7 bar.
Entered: 5 bar
